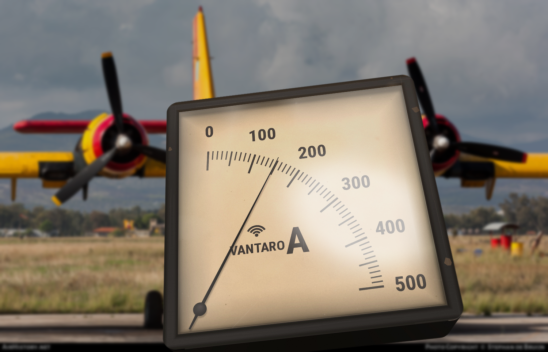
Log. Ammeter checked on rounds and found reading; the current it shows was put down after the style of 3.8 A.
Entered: 150 A
